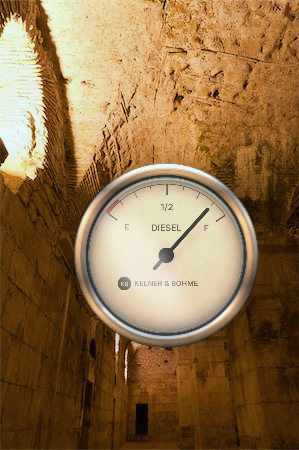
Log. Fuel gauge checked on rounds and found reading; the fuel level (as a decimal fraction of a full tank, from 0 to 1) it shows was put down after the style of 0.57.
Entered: 0.875
